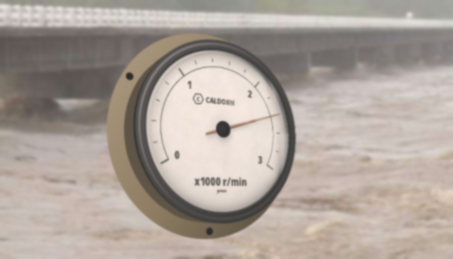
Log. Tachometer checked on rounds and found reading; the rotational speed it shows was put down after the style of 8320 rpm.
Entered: 2400 rpm
